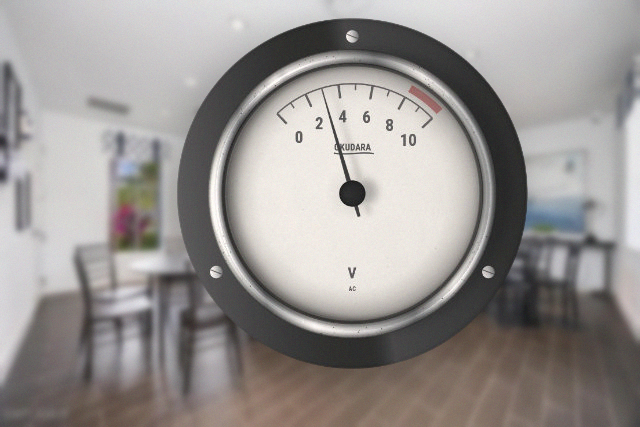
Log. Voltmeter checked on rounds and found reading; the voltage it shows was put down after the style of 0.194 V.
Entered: 3 V
